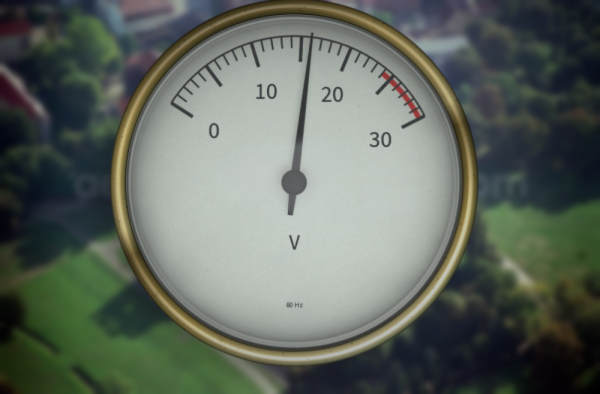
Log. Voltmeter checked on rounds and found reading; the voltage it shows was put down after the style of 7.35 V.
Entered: 16 V
